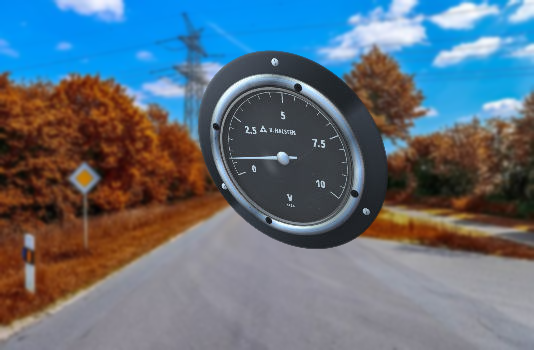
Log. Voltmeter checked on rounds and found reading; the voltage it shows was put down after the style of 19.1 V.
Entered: 0.75 V
